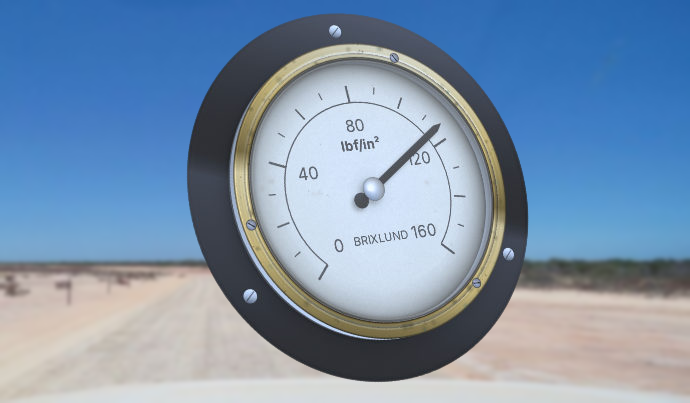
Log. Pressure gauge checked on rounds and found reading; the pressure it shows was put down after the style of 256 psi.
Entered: 115 psi
